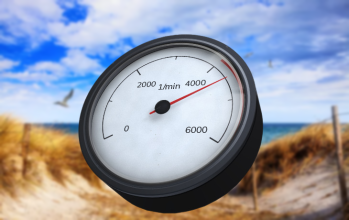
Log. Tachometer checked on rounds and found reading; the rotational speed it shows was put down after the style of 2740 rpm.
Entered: 4500 rpm
